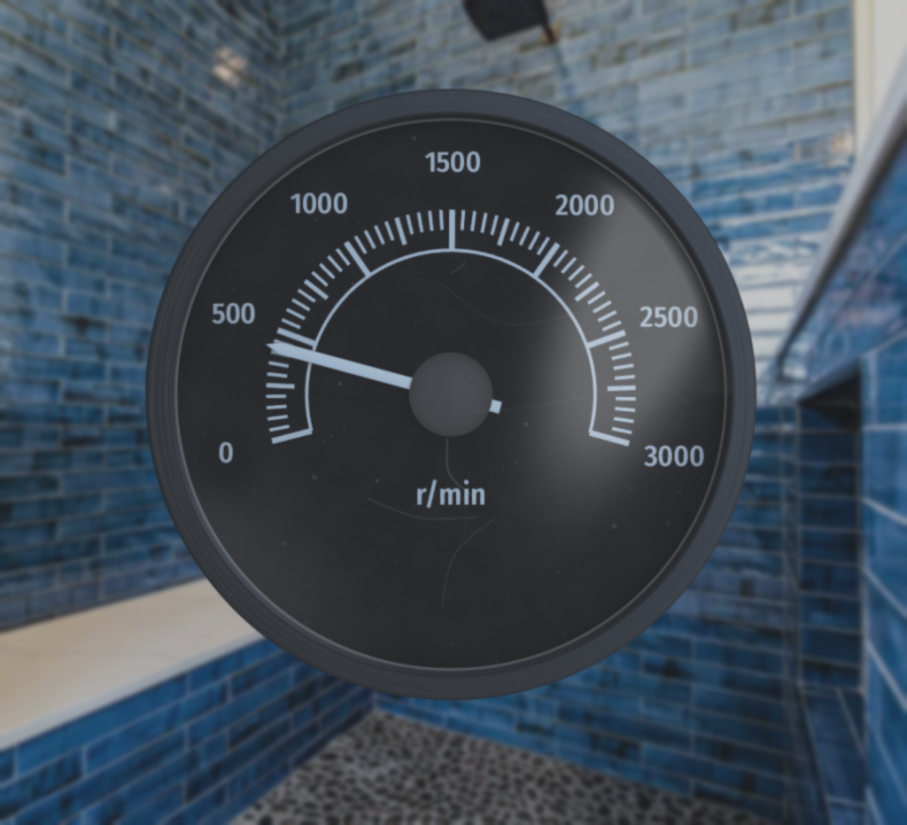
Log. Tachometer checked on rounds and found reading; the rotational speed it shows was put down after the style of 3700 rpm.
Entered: 425 rpm
